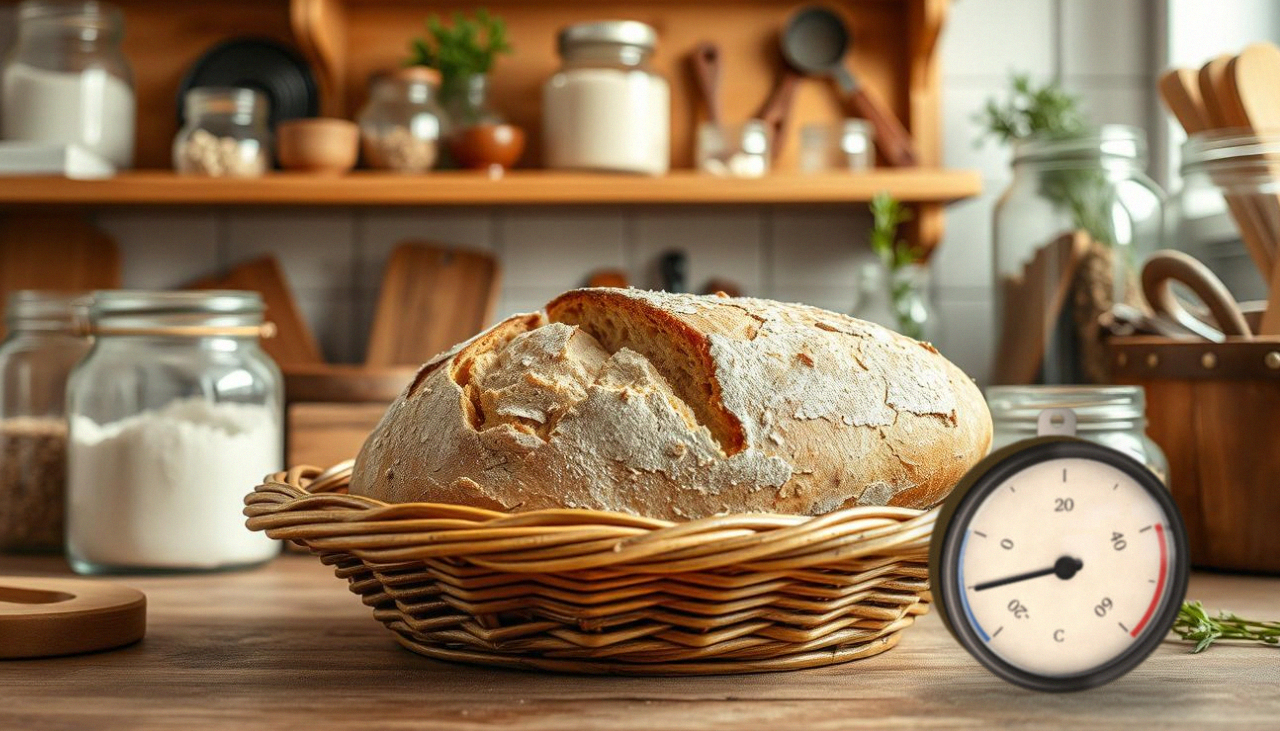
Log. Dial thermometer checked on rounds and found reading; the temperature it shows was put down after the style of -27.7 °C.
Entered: -10 °C
